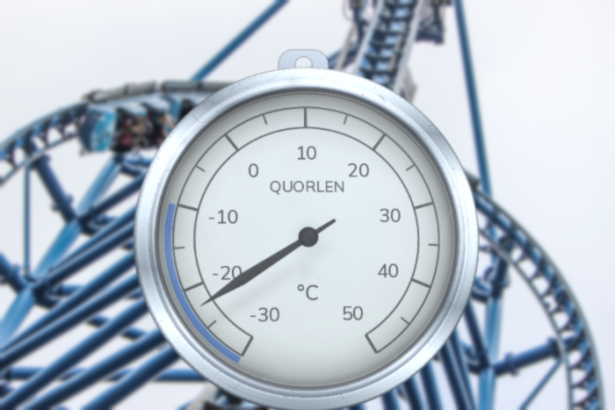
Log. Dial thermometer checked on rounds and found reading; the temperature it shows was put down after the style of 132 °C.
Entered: -22.5 °C
